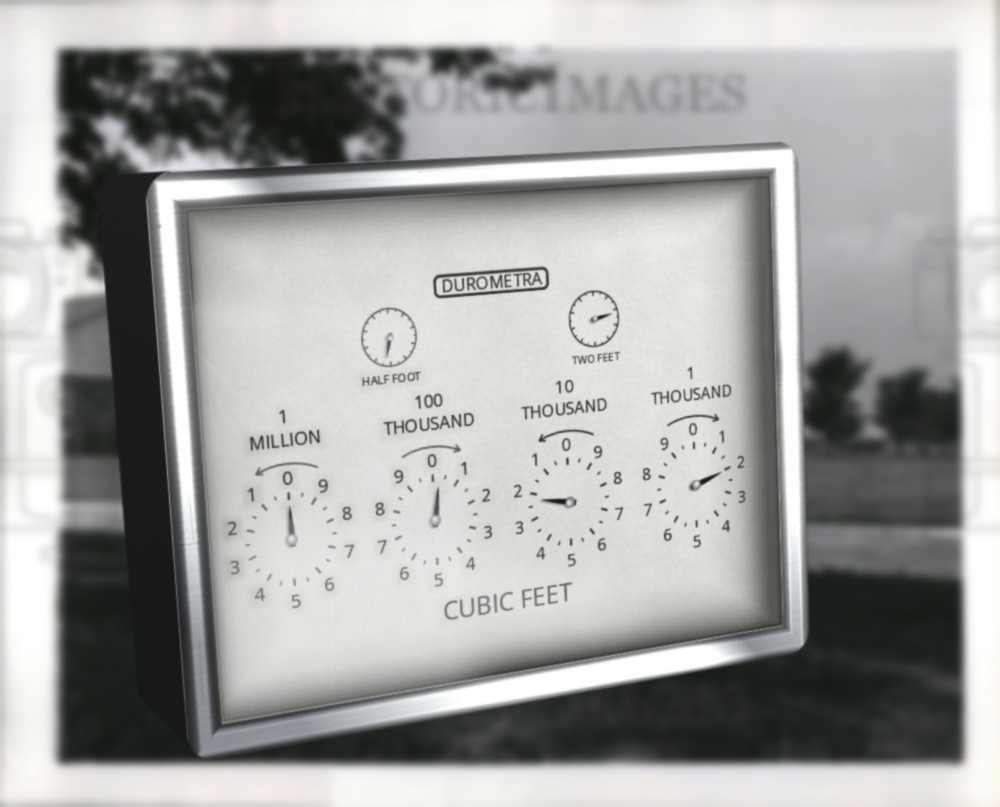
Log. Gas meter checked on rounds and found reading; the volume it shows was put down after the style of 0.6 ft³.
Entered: 2200 ft³
